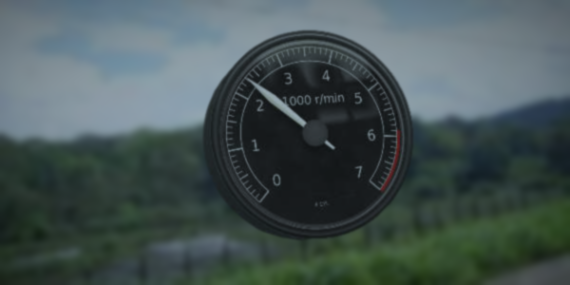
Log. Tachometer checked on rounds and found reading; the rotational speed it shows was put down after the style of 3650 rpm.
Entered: 2300 rpm
